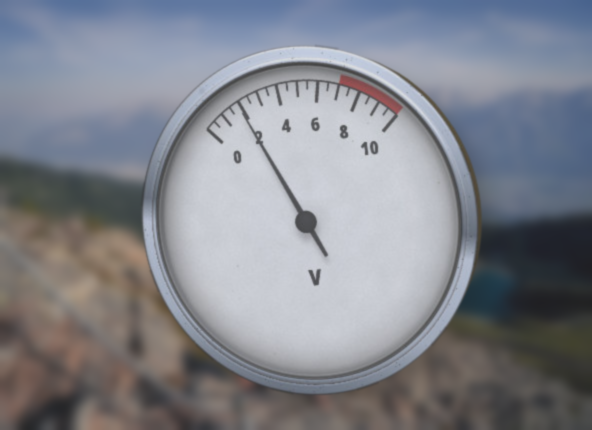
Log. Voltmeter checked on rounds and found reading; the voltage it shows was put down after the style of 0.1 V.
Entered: 2 V
